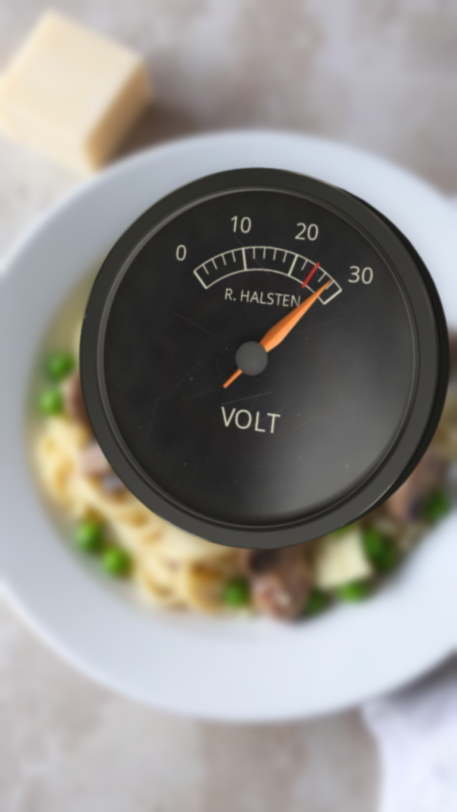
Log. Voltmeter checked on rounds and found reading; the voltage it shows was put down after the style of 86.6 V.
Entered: 28 V
